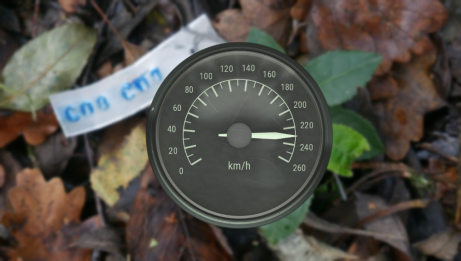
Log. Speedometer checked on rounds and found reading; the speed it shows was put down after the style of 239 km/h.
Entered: 230 km/h
